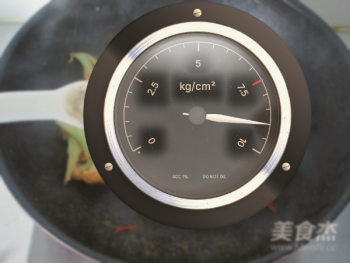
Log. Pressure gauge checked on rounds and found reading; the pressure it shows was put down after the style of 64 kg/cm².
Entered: 9 kg/cm²
